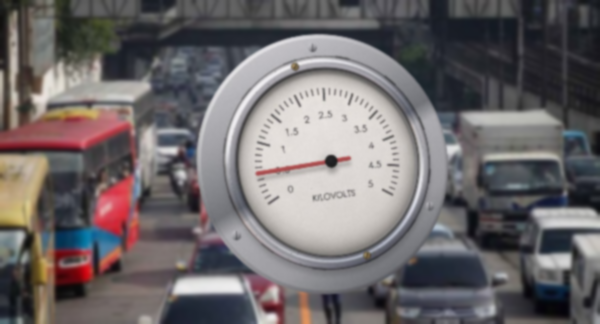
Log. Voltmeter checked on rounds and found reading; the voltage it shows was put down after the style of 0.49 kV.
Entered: 0.5 kV
